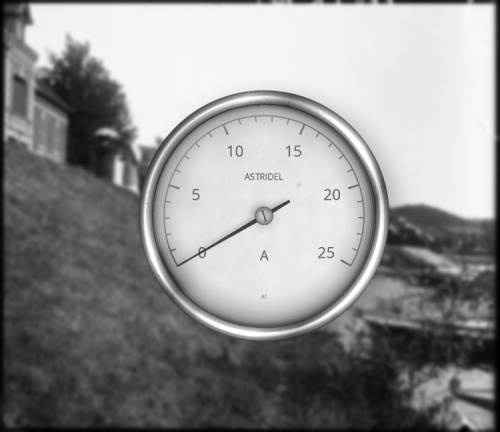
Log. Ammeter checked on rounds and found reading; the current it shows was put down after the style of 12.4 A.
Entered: 0 A
